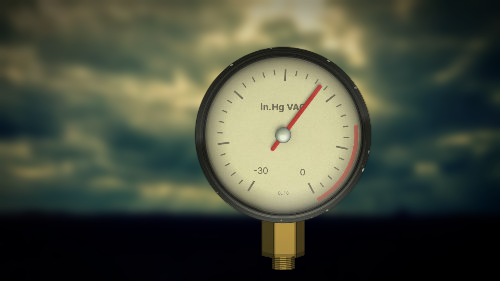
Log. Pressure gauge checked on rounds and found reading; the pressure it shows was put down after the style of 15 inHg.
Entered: -11.5 inHg
